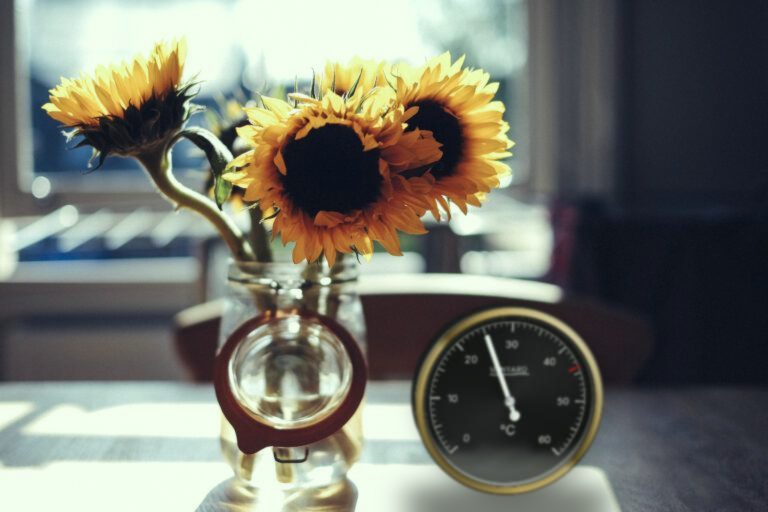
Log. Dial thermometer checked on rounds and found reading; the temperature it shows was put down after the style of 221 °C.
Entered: 25 °C
